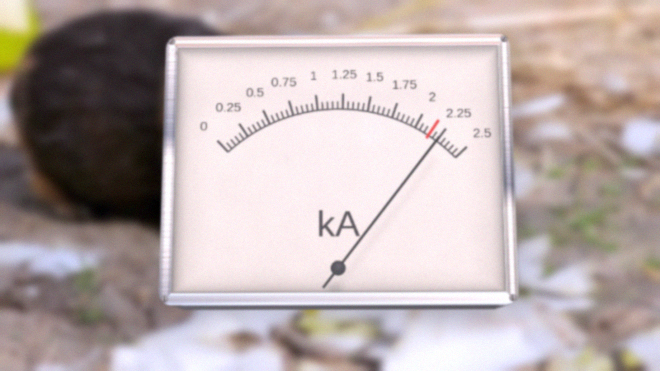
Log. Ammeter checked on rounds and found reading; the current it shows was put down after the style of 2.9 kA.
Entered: 2.25 kA
